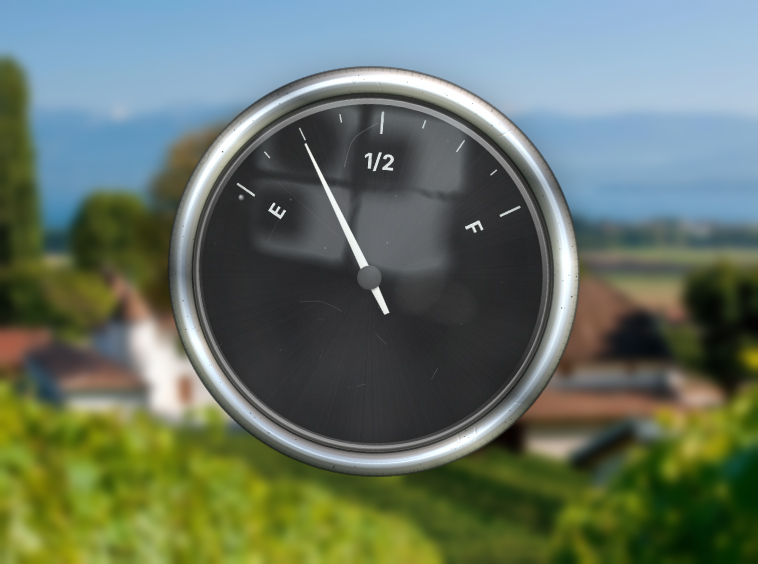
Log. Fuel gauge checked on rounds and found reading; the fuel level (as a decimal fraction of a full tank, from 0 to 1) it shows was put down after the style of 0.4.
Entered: 0.25
